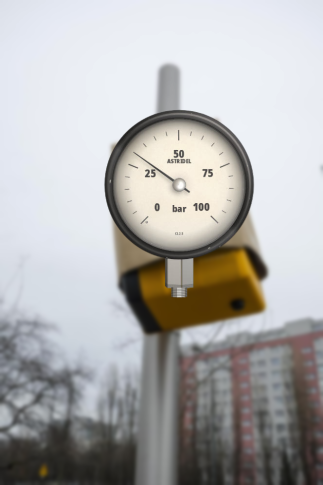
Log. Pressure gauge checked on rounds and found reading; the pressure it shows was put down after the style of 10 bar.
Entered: 30 bar
